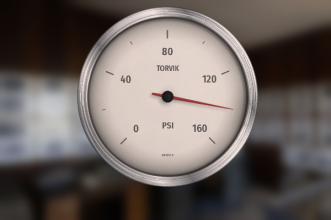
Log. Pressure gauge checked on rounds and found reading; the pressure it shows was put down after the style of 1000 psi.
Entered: 140 psi
